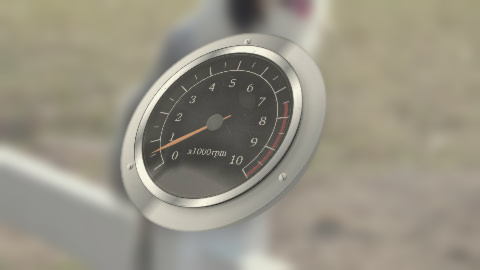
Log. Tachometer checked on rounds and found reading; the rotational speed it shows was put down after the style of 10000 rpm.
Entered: 500 rpm
